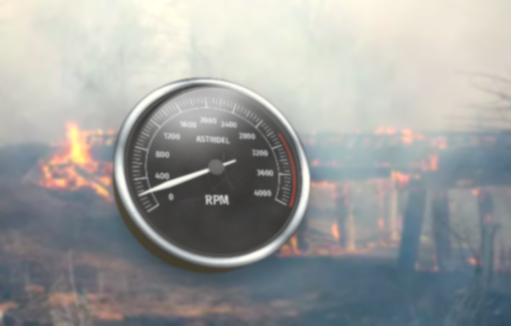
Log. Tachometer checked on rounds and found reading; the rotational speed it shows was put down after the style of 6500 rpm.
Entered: 200 rpm
